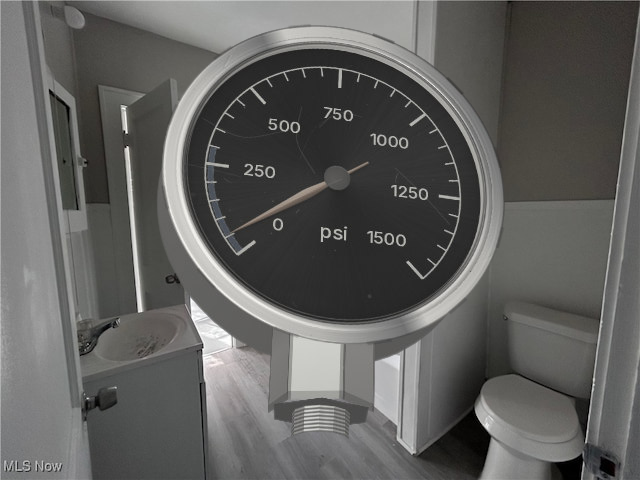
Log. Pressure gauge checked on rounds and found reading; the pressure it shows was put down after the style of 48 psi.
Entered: 50 psi
